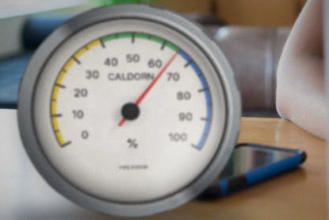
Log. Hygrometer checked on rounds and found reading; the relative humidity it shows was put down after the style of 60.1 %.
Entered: 65 %
